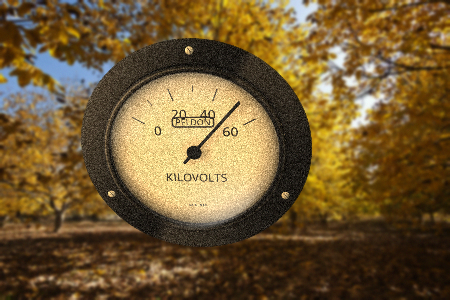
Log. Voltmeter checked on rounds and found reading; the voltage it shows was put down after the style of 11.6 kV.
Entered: 50 kV
